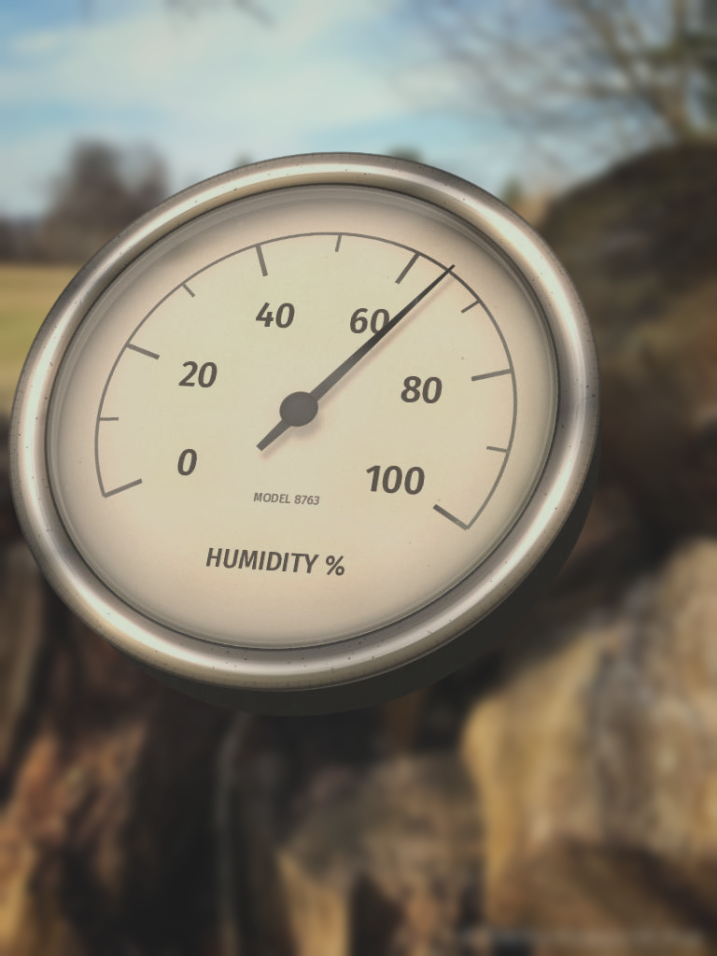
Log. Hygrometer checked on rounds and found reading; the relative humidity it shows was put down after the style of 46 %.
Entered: 65 %
